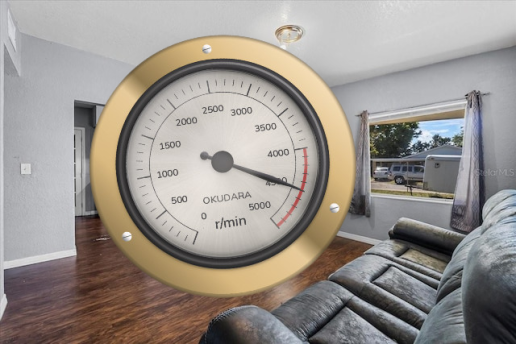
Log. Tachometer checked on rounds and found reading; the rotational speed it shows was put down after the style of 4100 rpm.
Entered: 4500 rpm
